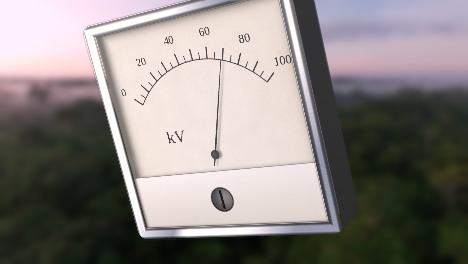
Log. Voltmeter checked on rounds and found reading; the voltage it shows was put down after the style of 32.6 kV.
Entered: 70 kV
